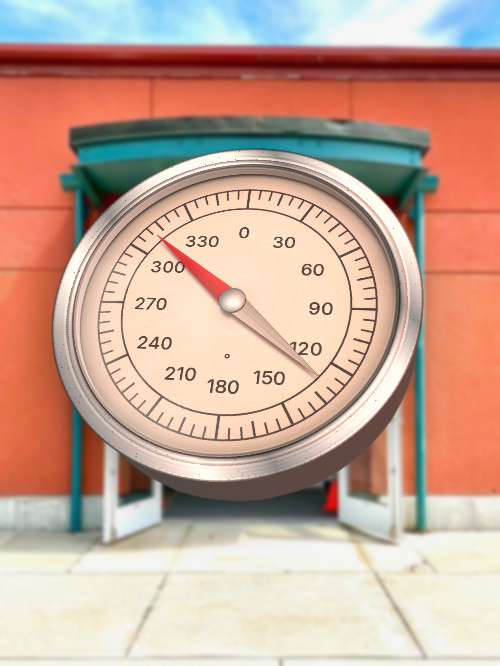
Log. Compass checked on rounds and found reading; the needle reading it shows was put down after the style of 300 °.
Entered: 310 °
